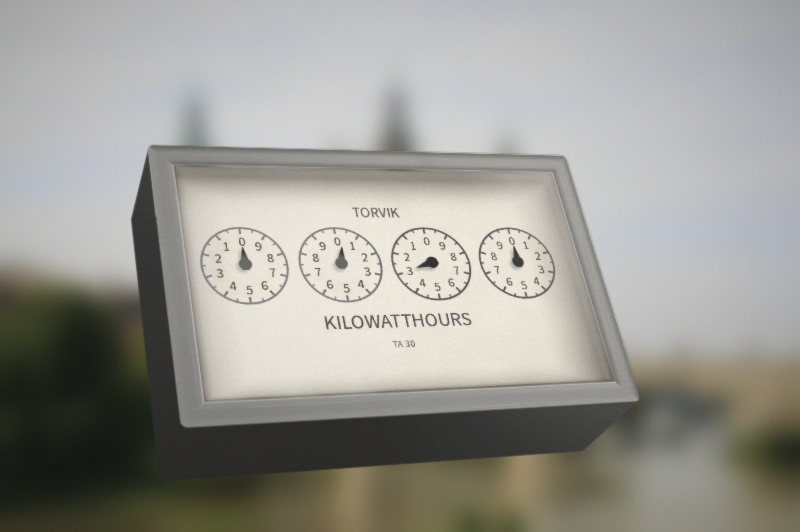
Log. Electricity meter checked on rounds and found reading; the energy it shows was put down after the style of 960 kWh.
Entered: 30 kWh
